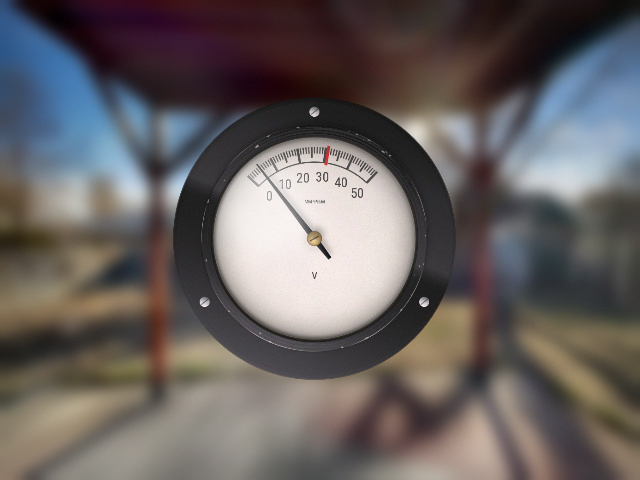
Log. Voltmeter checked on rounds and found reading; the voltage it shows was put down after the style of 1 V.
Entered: 5 V
